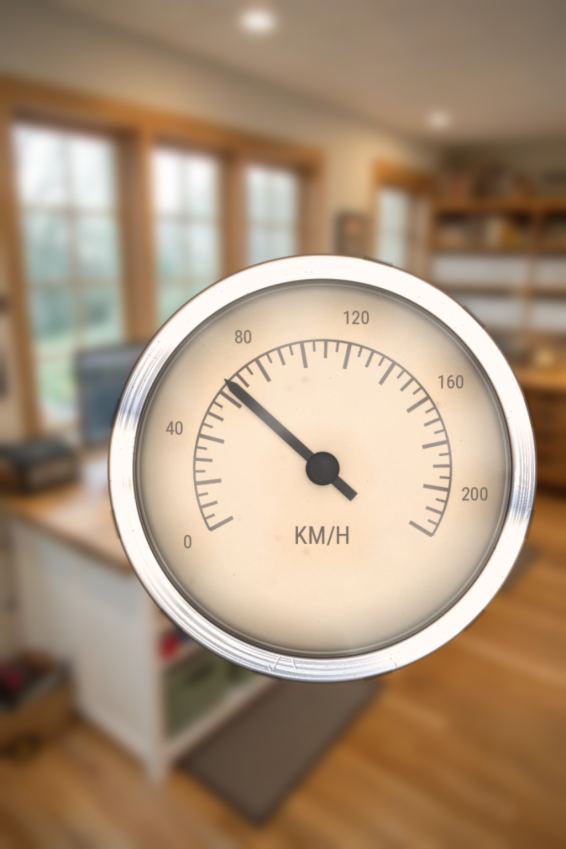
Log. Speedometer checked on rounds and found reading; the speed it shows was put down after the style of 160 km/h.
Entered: 65 km/h
